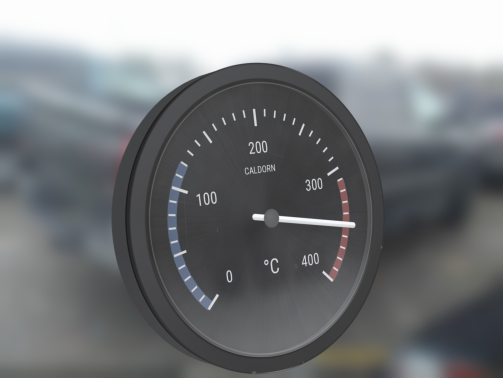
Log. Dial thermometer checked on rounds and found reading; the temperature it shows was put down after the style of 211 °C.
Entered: 350 °C
